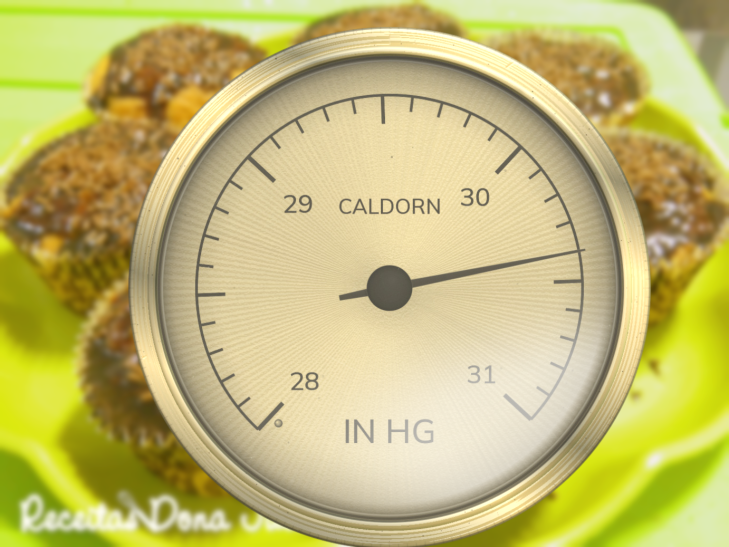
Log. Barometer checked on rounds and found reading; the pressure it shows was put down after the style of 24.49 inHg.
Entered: 30.4 inHg
